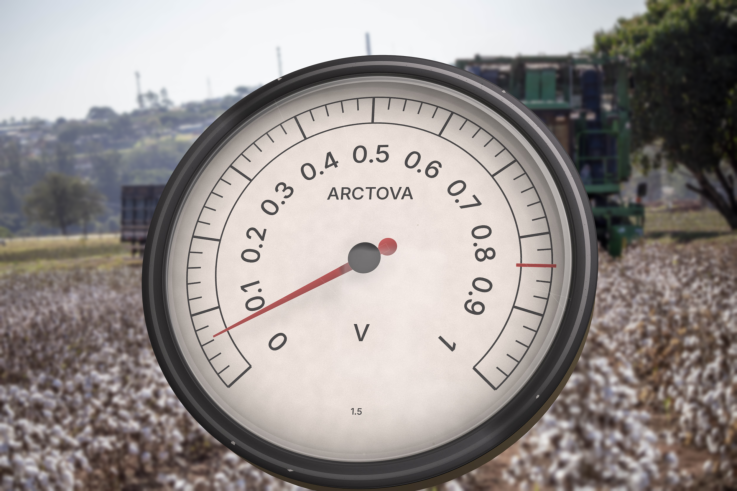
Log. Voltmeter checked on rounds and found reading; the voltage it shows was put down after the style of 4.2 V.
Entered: 0.06 V
